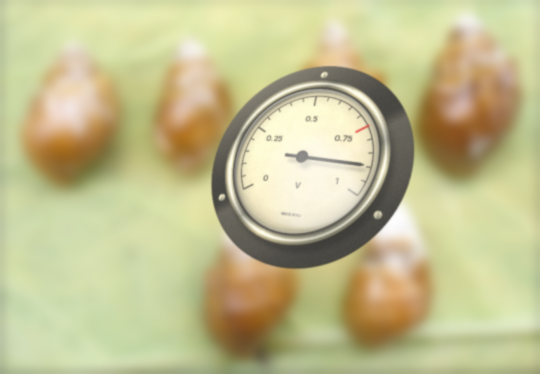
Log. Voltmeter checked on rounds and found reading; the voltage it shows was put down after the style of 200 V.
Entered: 0.9 V
